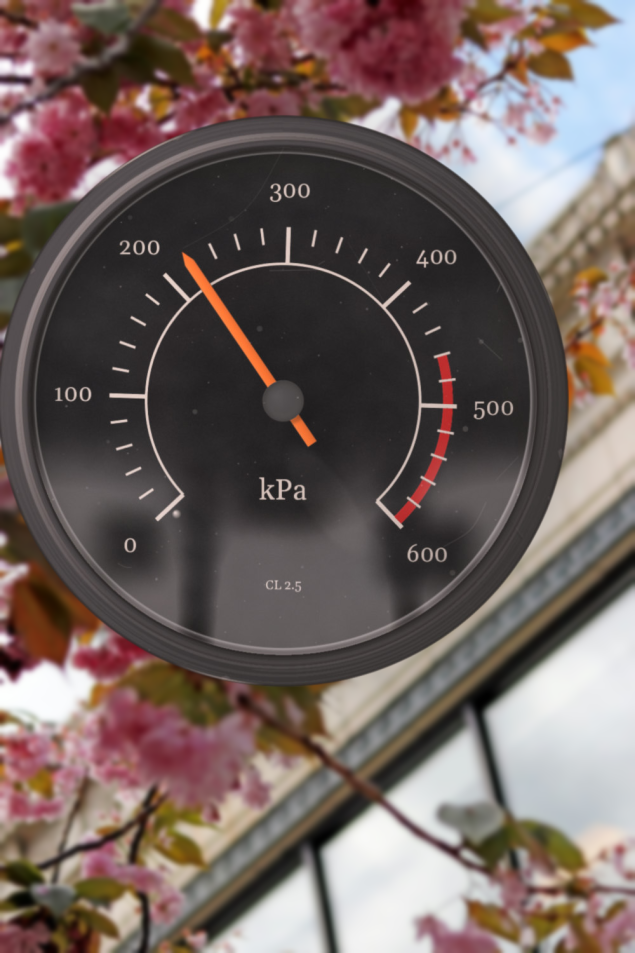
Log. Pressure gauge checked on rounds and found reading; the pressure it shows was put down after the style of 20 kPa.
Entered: 220 kPa
